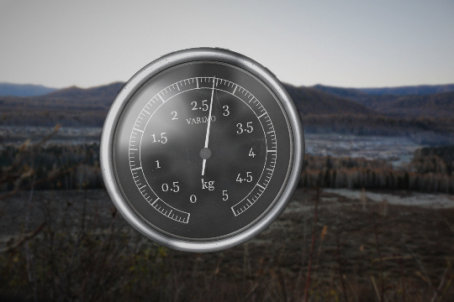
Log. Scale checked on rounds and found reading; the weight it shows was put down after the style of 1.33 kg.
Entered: 2.7 kg
